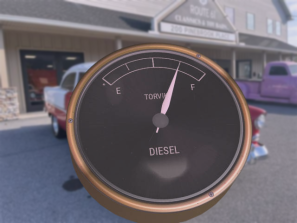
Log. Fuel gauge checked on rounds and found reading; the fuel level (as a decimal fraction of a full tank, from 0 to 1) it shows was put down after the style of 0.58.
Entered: 0.75
